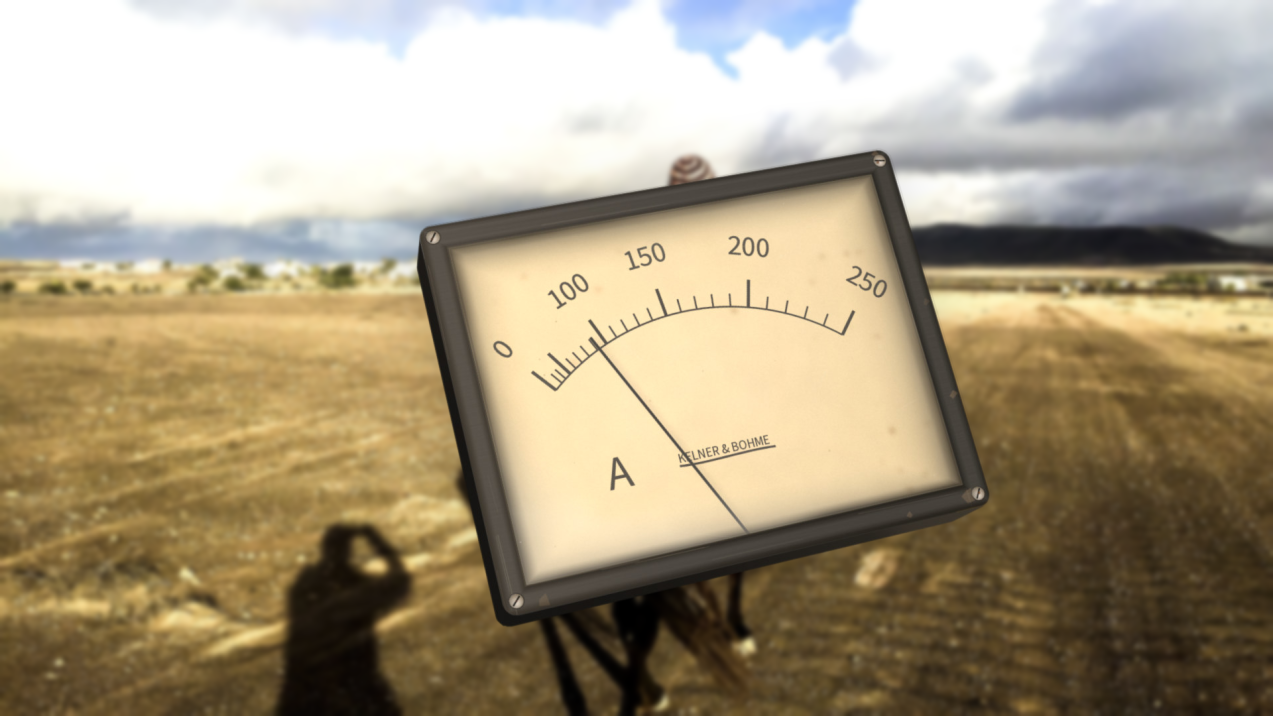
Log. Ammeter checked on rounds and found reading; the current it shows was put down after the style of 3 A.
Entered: 90 A
